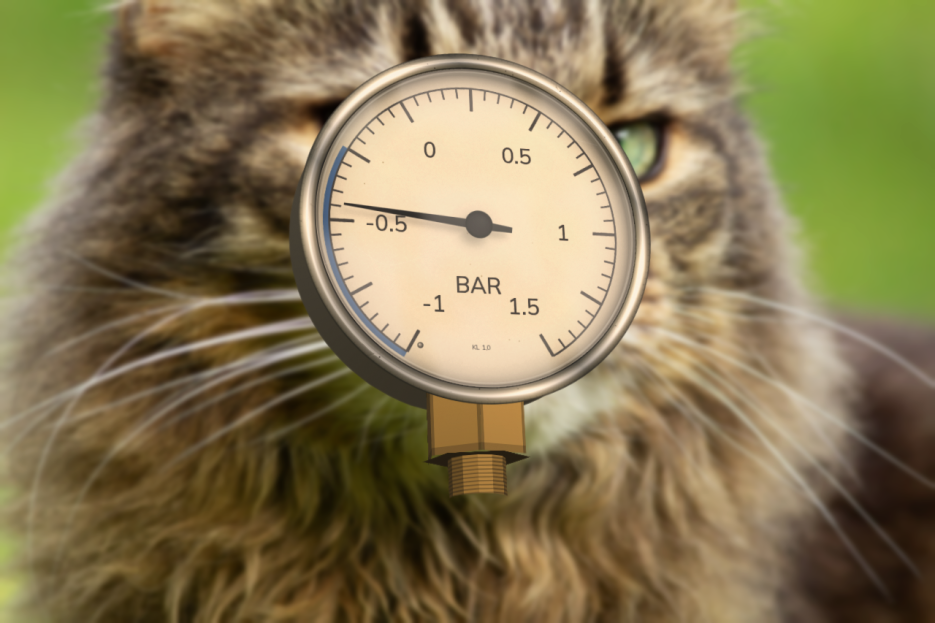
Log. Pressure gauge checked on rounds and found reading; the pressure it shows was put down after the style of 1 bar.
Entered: -0.45 bar
